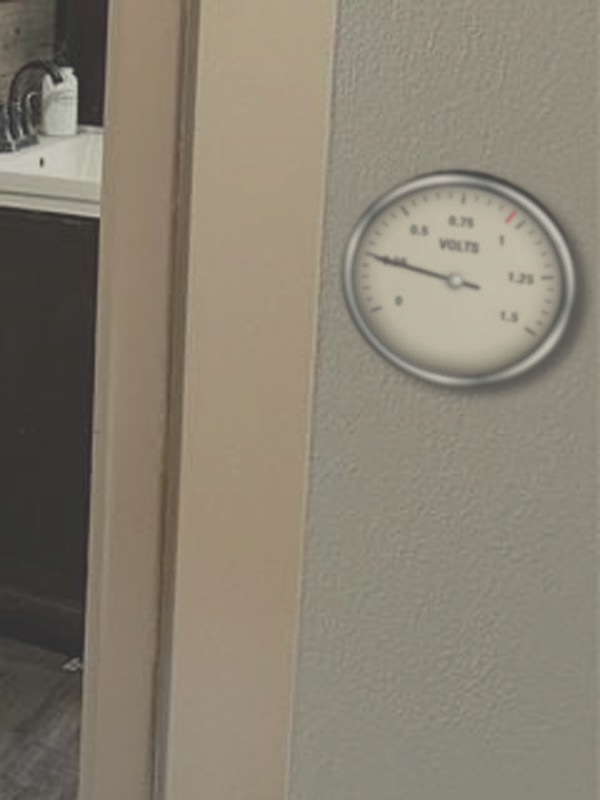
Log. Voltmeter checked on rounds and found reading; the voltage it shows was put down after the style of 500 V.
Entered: 0.25 V
